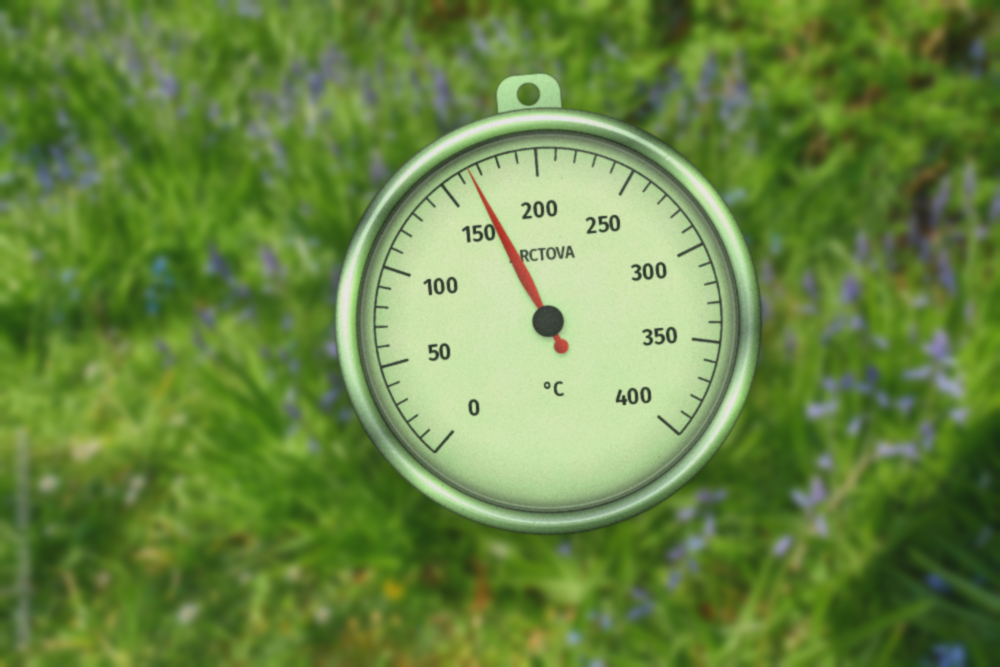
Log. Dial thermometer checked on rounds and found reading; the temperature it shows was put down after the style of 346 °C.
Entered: 165 °C
